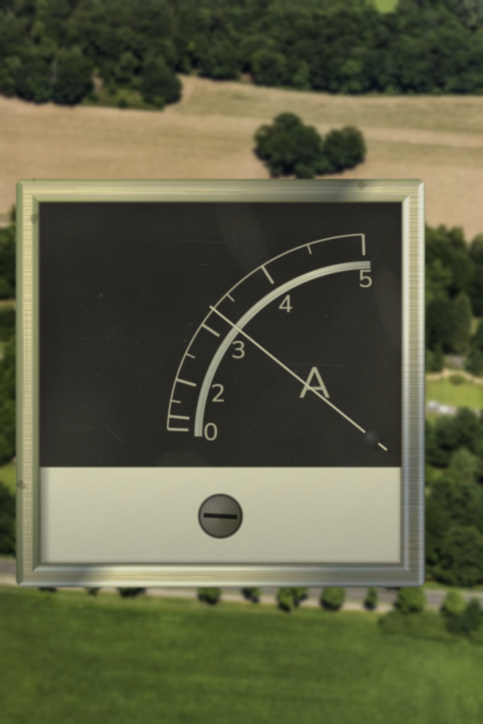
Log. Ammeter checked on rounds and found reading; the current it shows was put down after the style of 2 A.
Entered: 3.25 A
